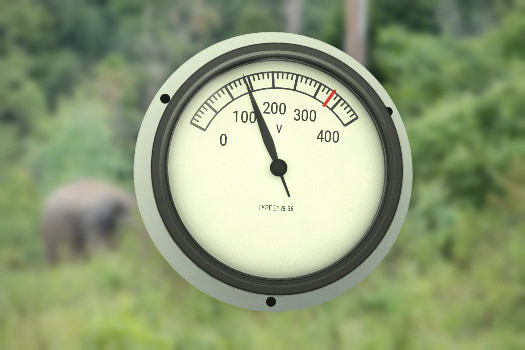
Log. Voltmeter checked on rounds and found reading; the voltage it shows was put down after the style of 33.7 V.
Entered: 140 V
